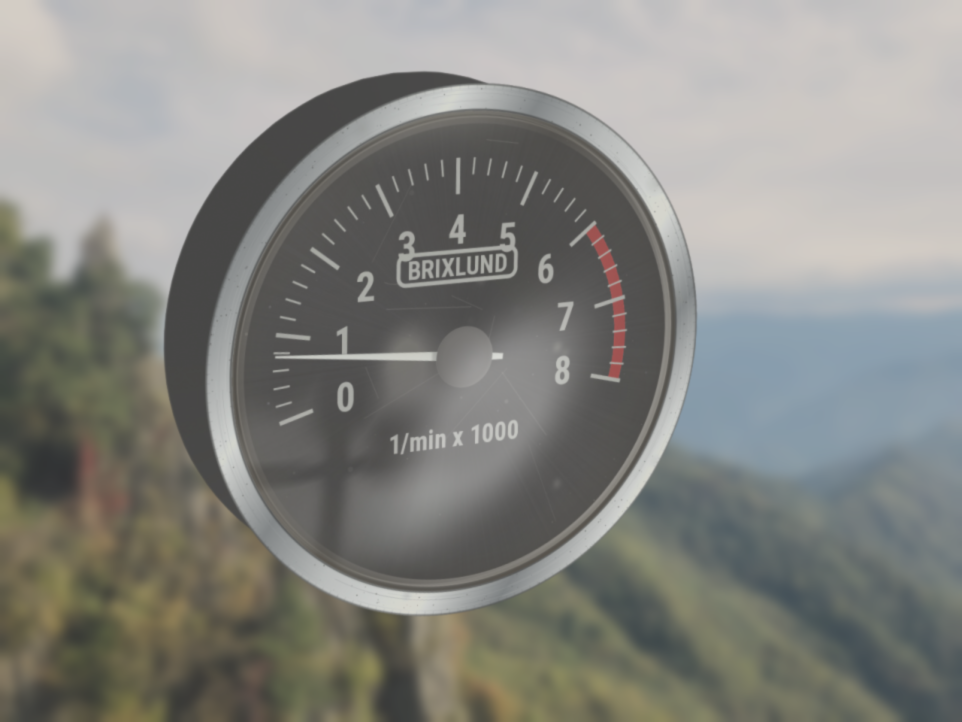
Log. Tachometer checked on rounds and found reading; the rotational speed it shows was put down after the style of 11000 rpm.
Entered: 800 rpm
